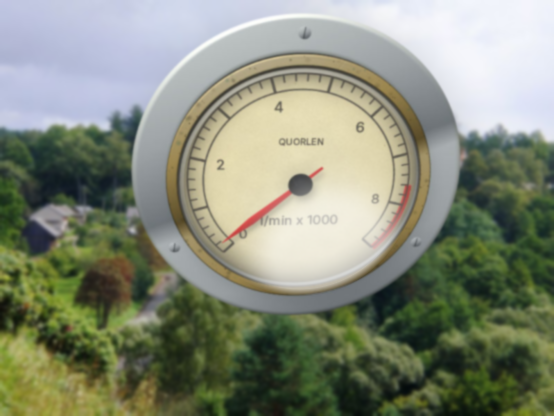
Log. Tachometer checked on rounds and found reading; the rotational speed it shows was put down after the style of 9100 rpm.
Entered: 200 rpm
